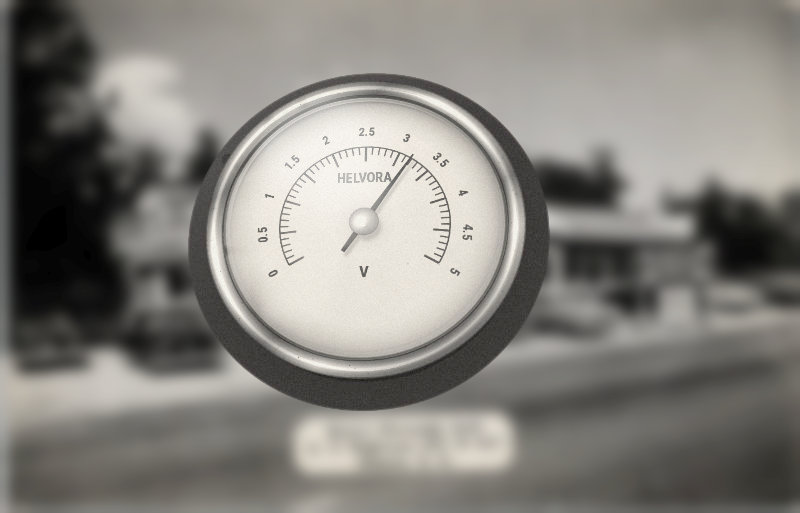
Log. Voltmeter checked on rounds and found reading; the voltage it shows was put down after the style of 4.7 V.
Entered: 3.2 V
